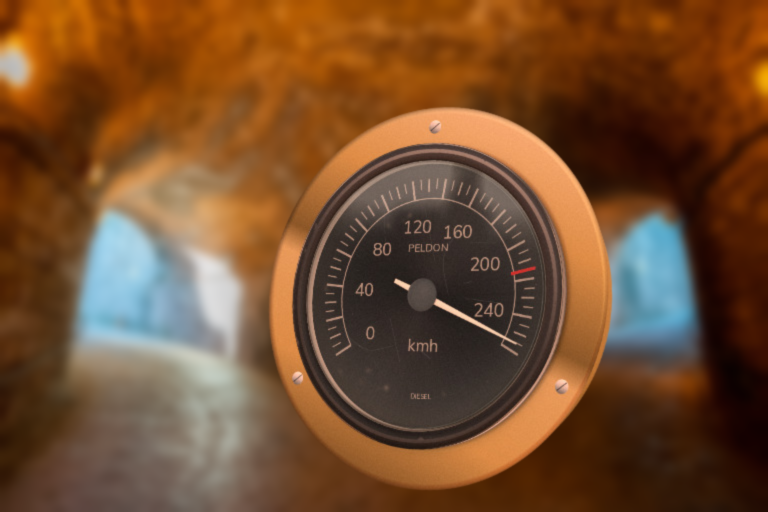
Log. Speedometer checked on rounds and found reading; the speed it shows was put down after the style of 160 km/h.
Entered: 255 km/h
